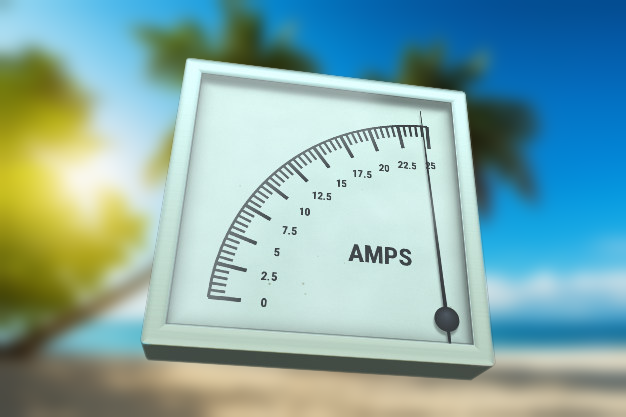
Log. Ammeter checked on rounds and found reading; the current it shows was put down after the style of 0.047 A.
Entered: 24.5 A
